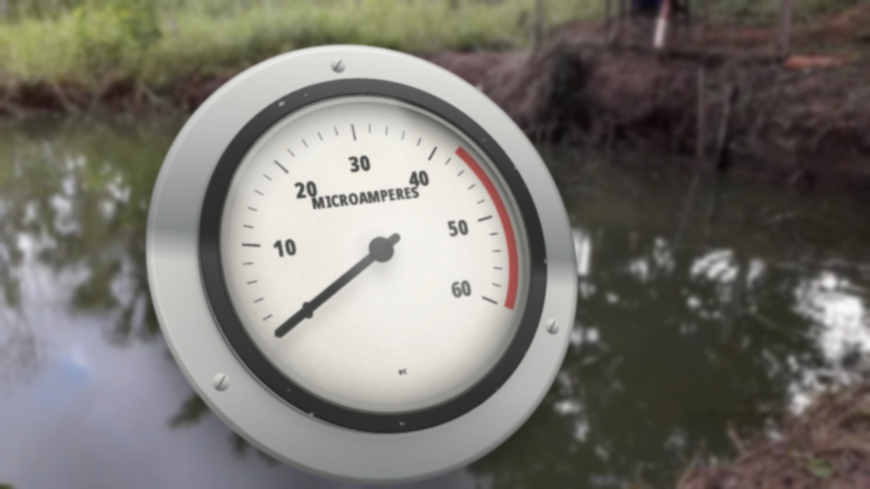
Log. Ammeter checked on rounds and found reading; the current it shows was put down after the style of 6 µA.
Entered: 0 µA
